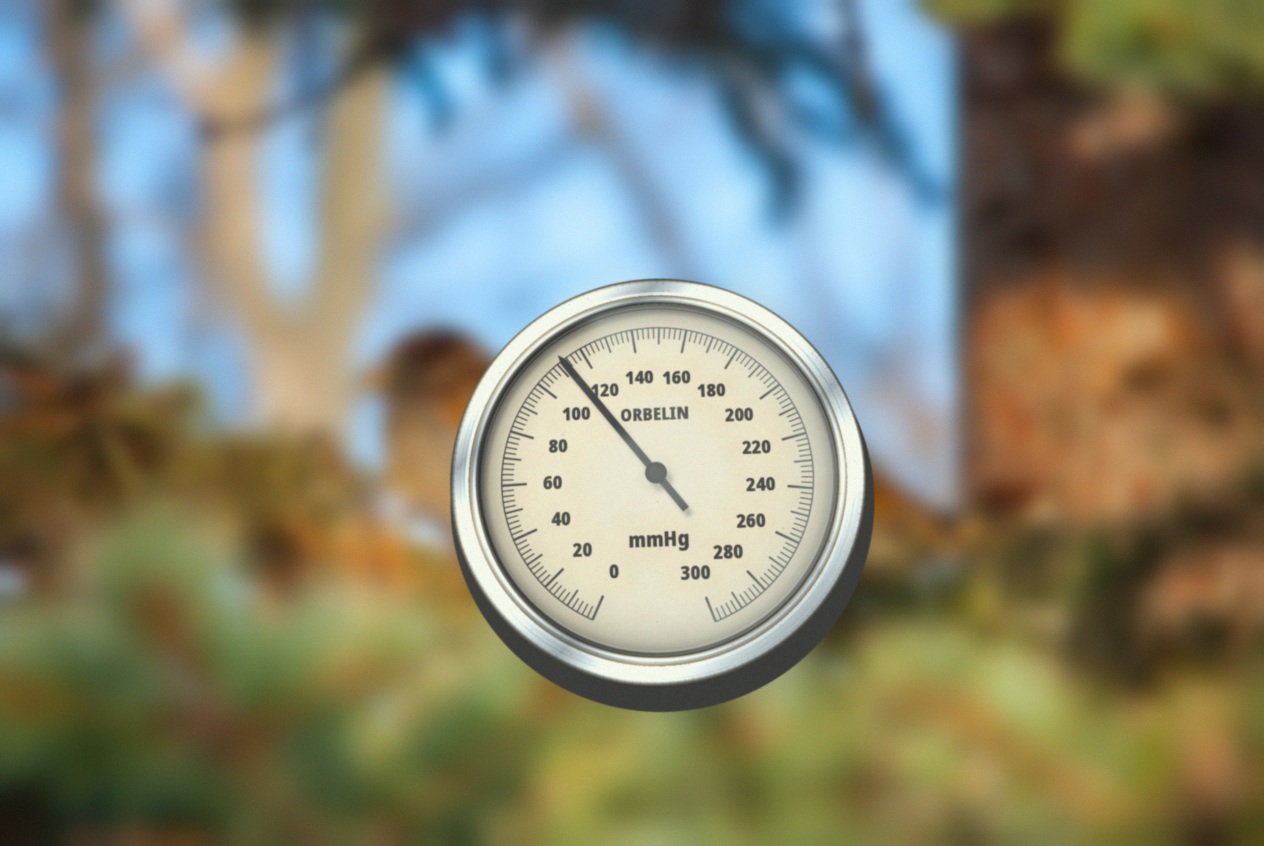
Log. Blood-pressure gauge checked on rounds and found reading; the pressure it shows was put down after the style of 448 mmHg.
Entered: 112 mmHg
